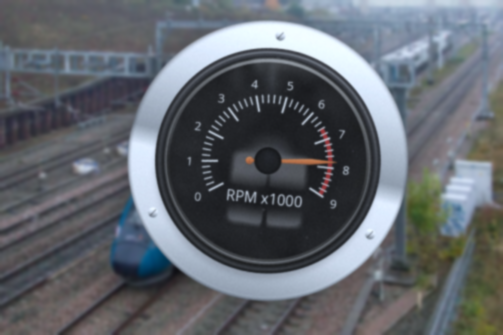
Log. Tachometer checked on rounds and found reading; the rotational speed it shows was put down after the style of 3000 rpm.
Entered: 7800 rpm
